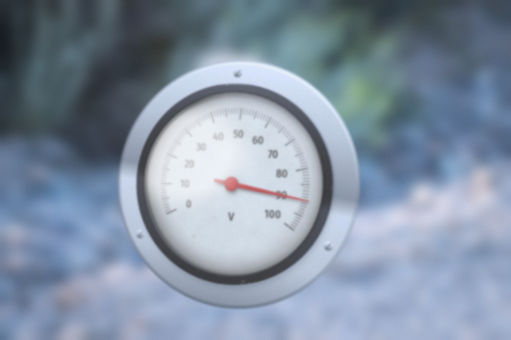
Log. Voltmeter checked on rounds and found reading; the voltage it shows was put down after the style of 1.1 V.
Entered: 90 V
